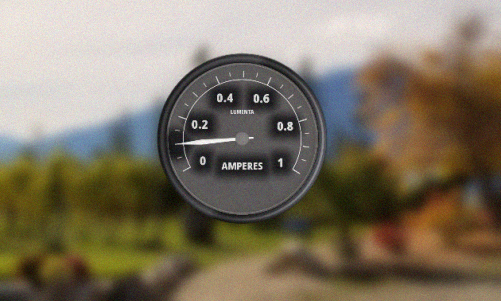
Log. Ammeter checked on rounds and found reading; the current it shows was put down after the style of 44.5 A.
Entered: 0.1 A
